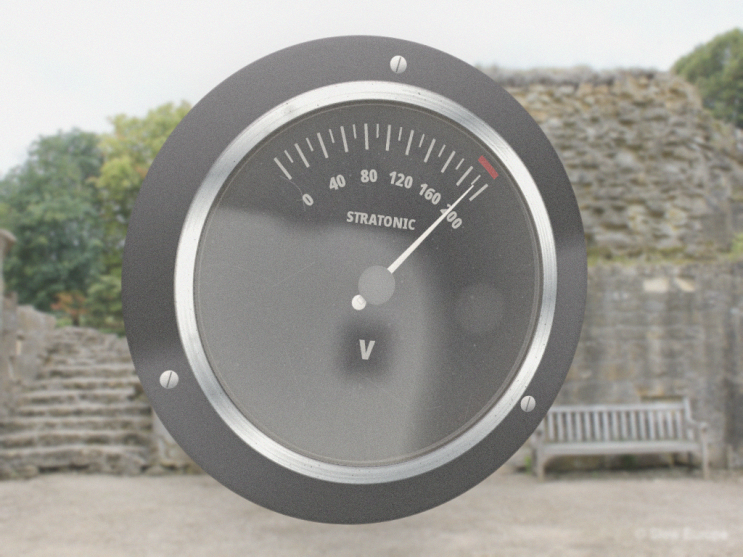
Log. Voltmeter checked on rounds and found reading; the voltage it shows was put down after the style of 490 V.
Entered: 190 V
